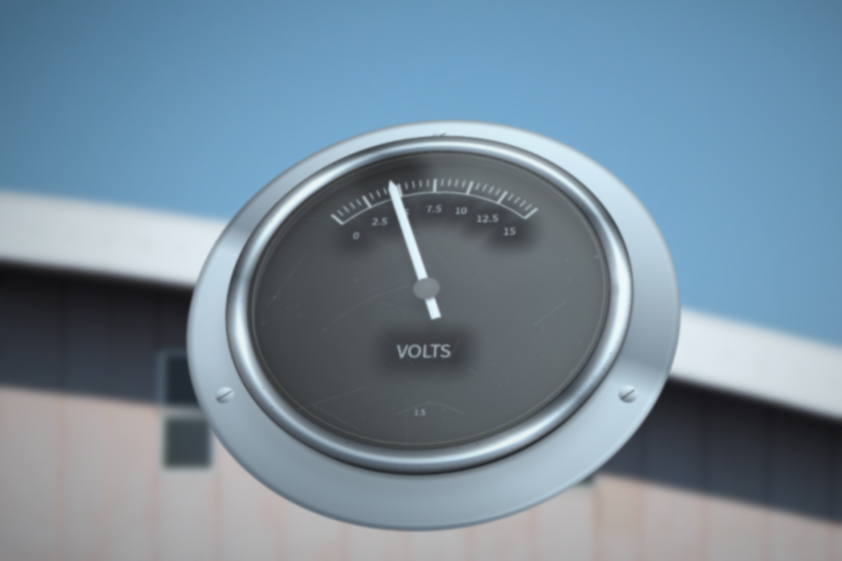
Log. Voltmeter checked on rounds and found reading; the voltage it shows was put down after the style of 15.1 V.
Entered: 4.5 V
